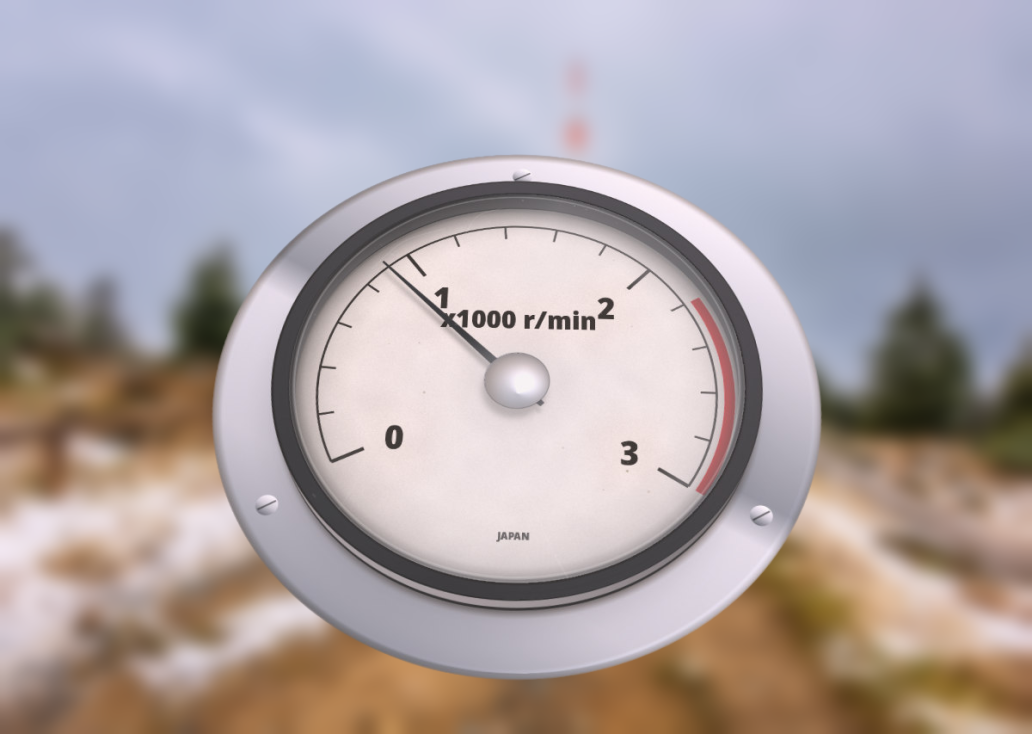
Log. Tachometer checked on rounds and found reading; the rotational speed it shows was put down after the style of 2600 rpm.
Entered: 900 rpm
